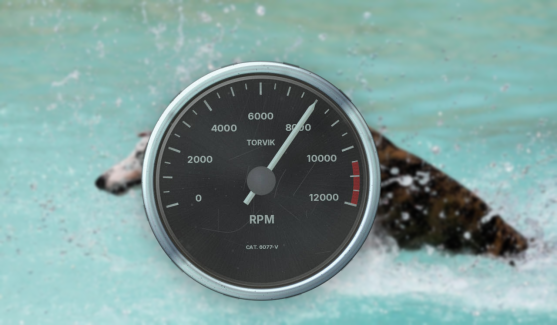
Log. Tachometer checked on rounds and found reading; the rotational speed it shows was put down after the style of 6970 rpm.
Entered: 8000 rpm
